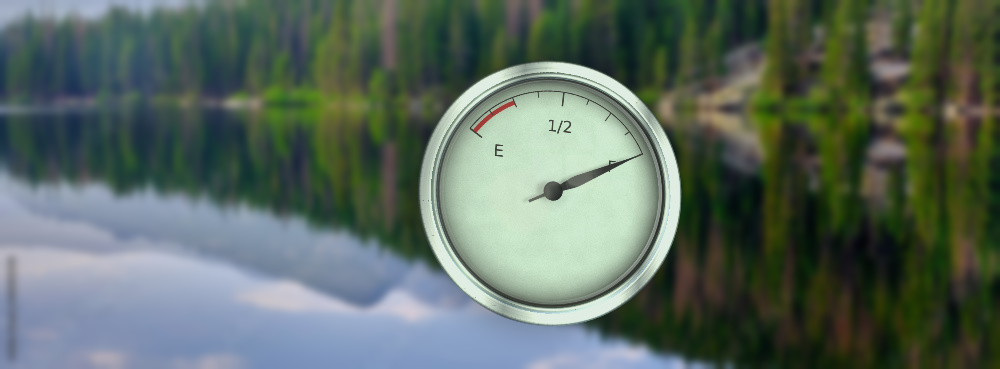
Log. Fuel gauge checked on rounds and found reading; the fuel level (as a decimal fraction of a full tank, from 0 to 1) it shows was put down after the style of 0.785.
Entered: 1
